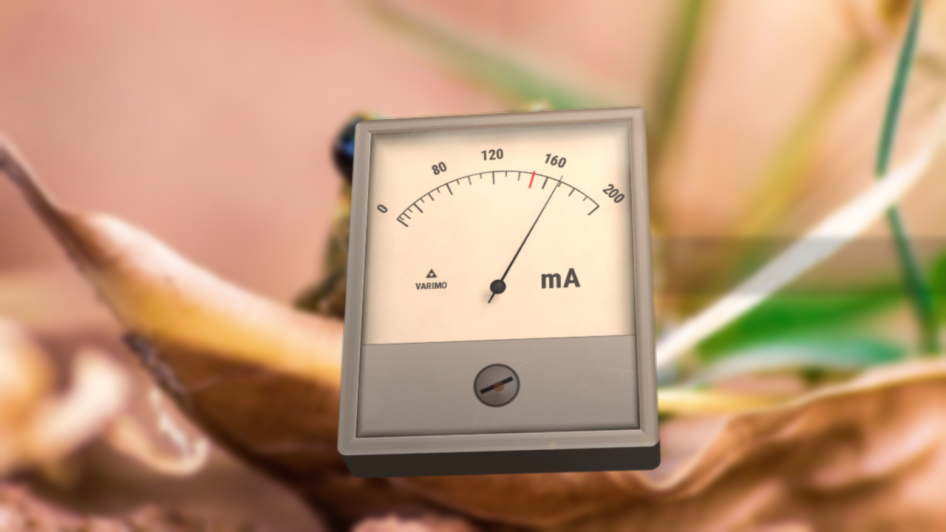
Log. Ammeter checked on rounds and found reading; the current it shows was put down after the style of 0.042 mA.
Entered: 170 mA
